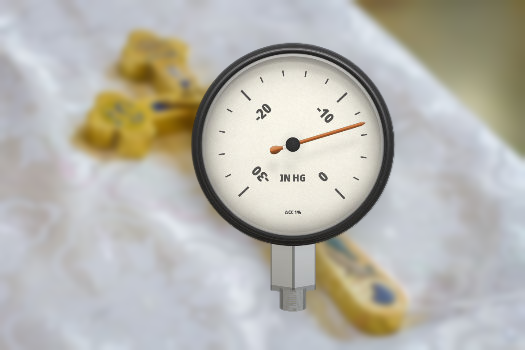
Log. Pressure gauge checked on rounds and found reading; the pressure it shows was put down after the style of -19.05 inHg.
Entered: -7 inHg
